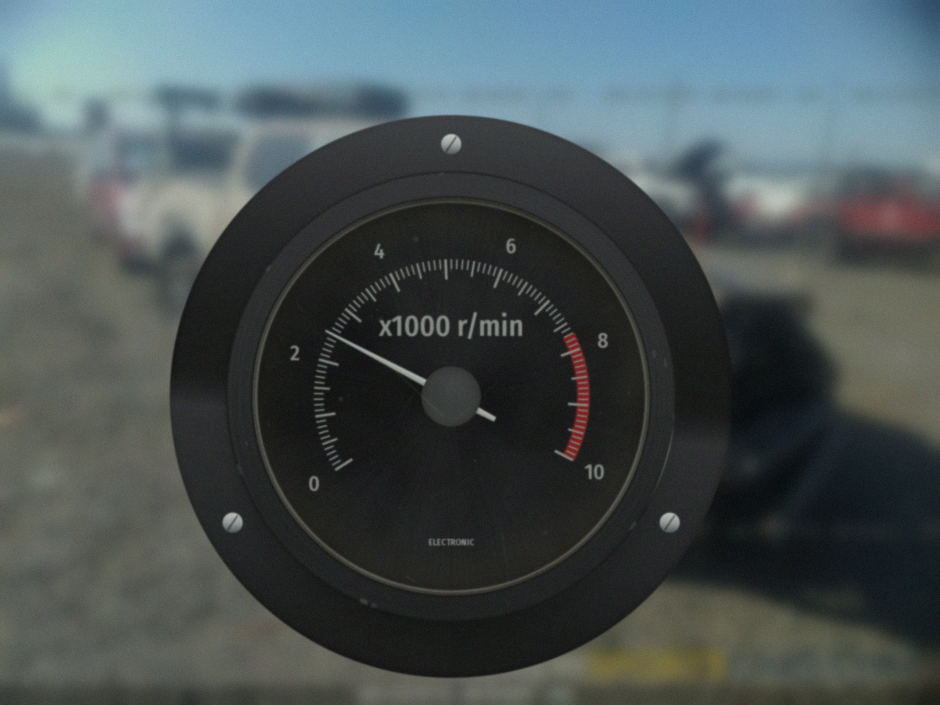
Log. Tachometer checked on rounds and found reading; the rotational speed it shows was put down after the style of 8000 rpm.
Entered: 2500 rpm
